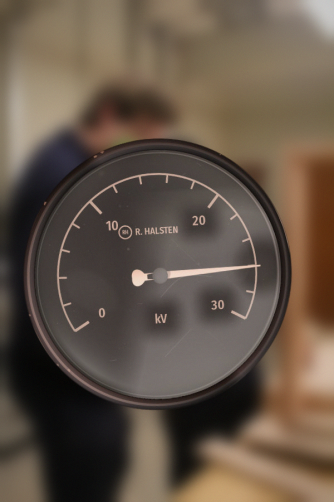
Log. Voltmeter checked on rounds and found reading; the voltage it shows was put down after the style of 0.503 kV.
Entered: 26 kV
